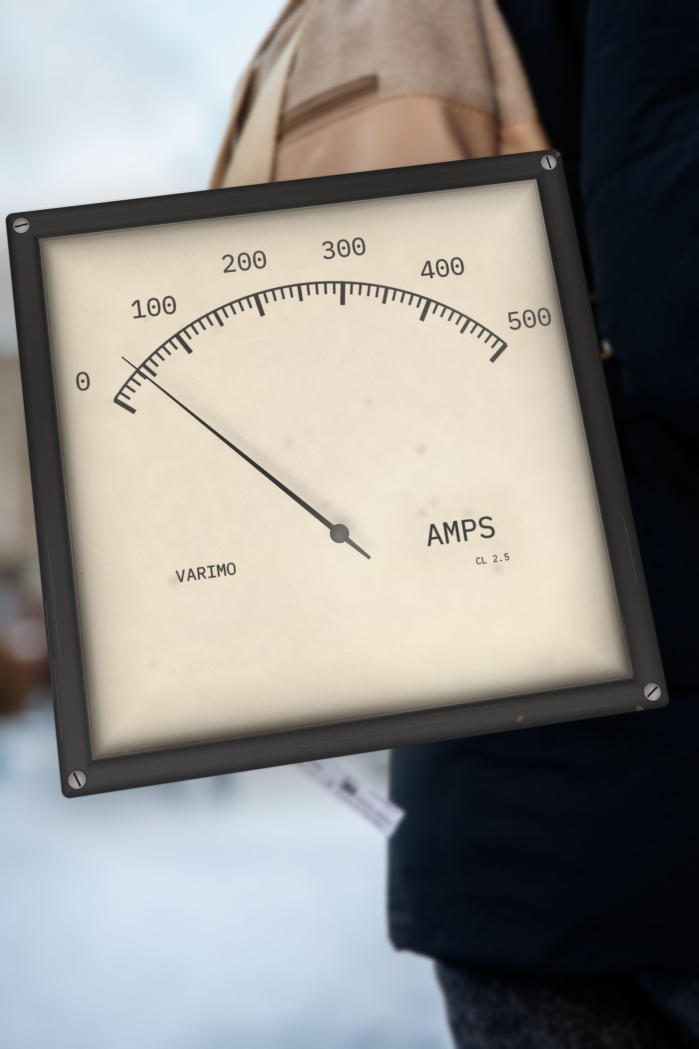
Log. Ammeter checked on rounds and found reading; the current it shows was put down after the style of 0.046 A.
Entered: 40 A
